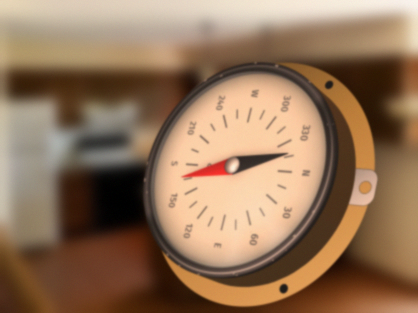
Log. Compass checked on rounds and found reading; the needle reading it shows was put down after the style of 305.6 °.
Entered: 165 °
